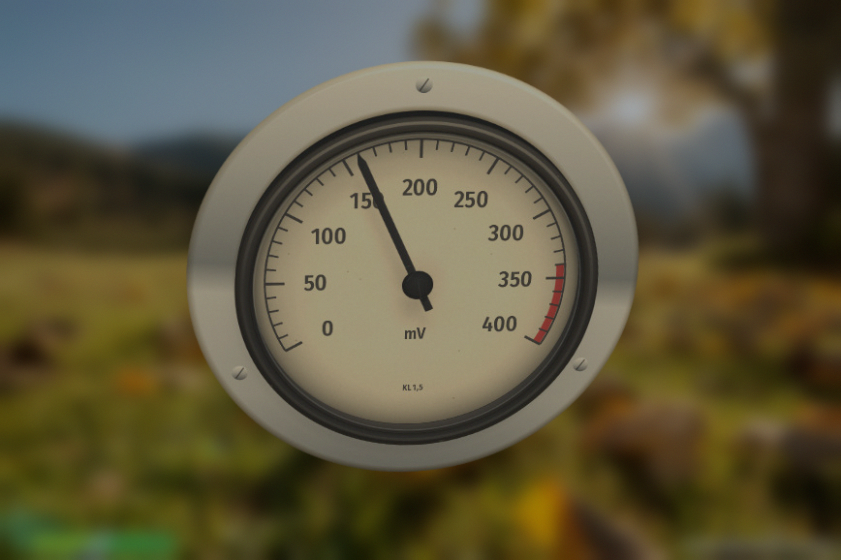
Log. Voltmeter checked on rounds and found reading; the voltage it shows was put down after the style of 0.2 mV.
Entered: 160 mV
